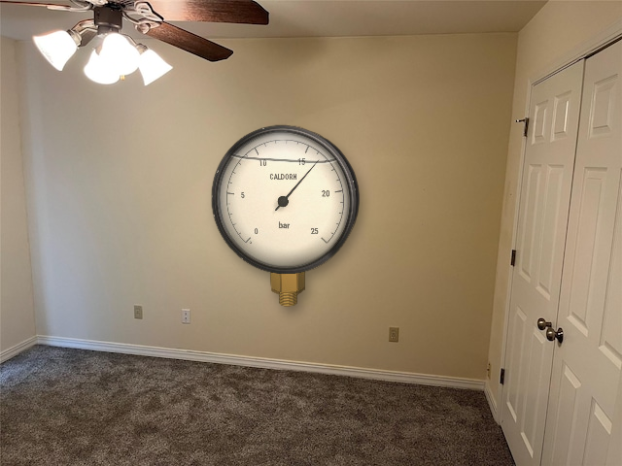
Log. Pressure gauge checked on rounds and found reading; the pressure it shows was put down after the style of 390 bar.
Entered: 16.5 bar
